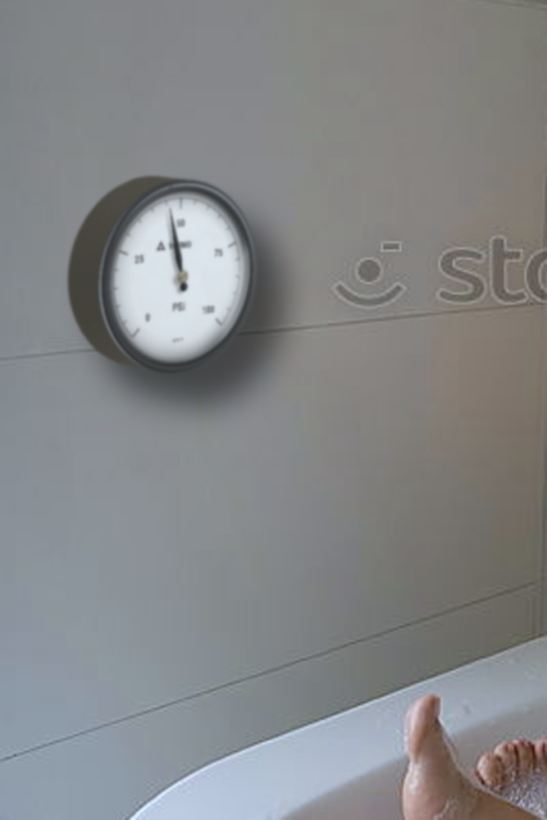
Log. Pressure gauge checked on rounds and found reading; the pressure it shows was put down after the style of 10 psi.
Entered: 45 psi
